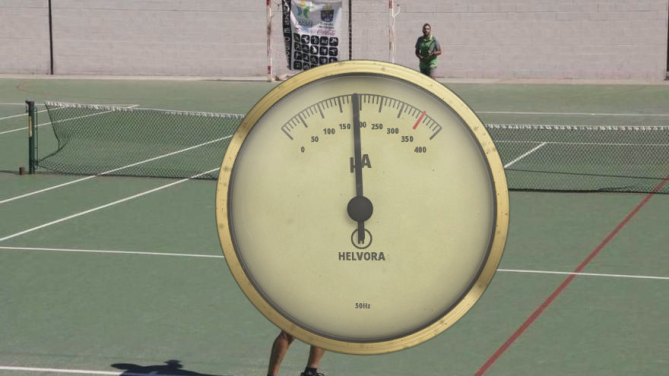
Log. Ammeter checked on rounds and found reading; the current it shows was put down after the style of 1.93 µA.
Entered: 190 µA
